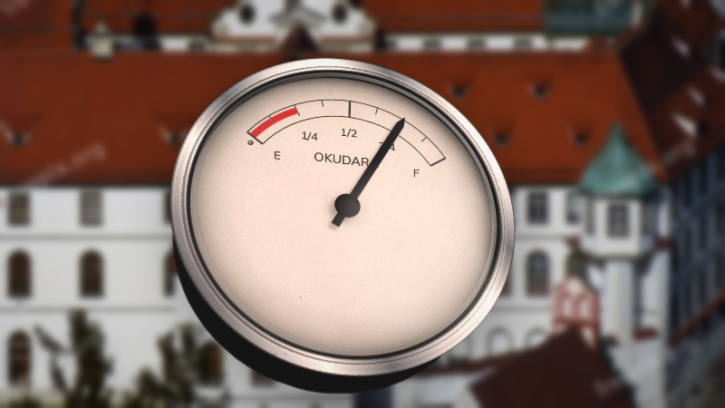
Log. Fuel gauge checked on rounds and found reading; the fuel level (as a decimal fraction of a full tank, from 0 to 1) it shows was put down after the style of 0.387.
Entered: 0.75
